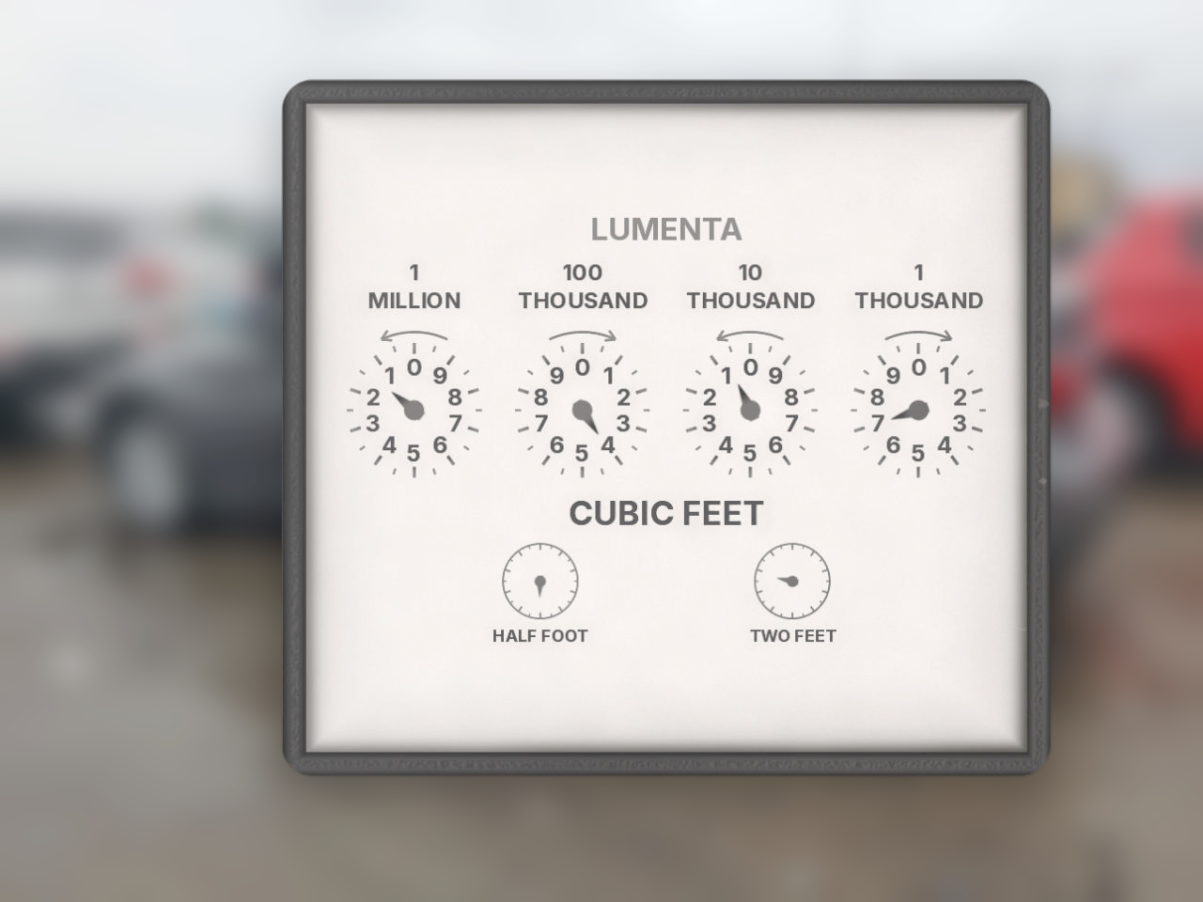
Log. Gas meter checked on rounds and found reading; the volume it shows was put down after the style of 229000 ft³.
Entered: 140700 ft³
